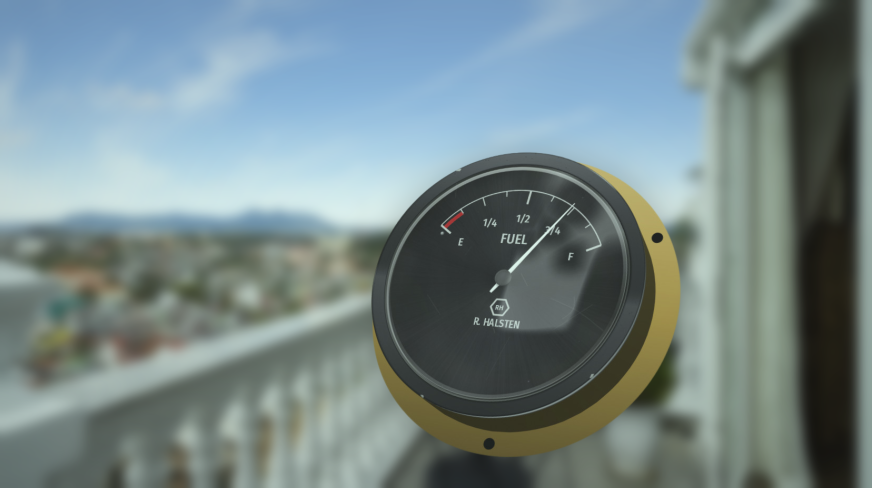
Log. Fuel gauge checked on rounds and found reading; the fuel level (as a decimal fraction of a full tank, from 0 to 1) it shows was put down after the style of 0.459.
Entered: 0.75
